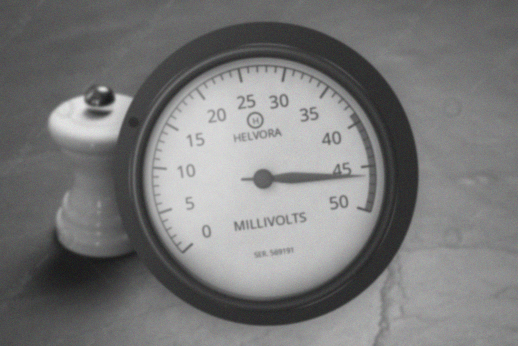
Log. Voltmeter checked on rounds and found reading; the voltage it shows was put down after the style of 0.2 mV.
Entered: 46 mV
